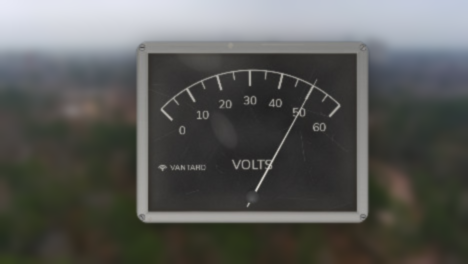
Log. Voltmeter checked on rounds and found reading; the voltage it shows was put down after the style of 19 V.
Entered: 50 V
